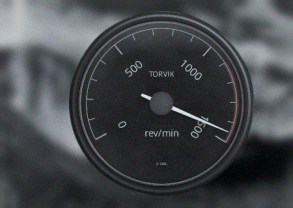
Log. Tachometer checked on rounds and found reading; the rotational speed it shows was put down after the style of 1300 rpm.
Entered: 1450 rpm
